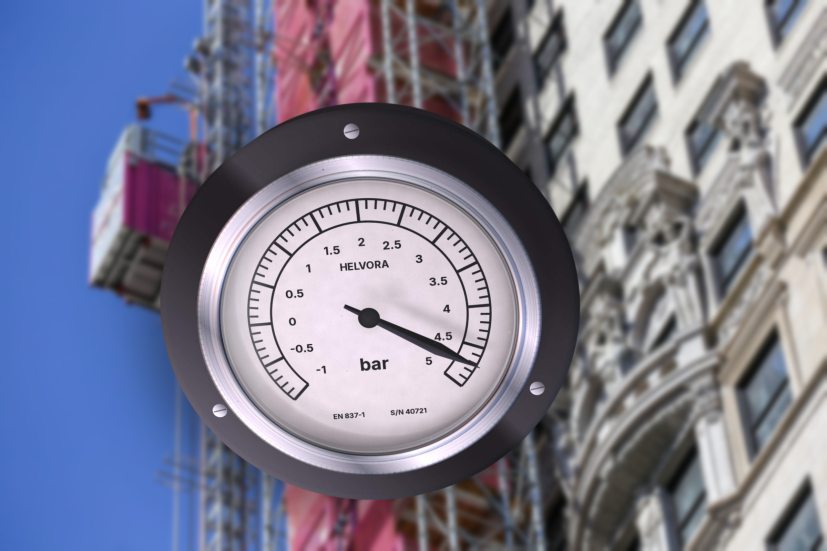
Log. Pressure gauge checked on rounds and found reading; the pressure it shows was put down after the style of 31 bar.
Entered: 4.7 bar
